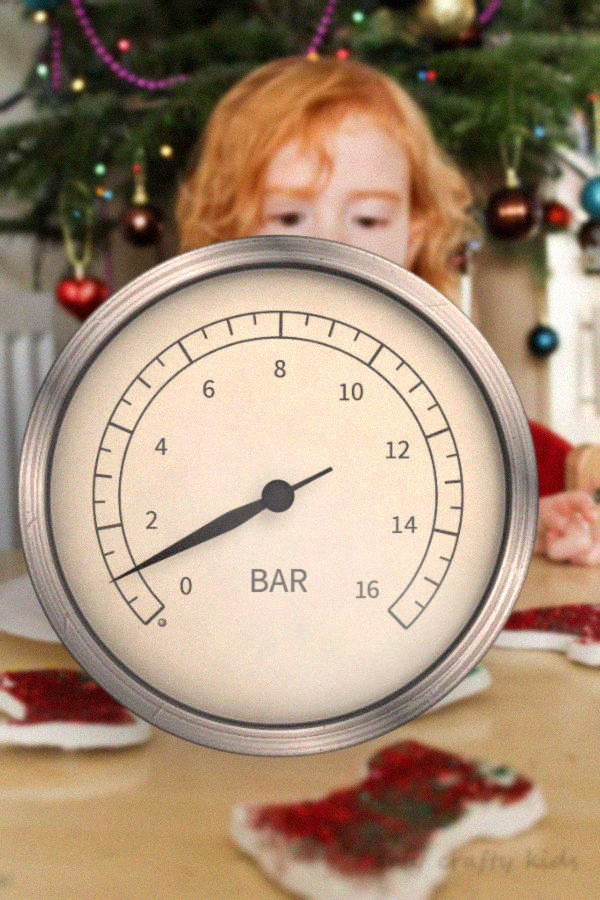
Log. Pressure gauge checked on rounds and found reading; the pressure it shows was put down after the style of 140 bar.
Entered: 1 bar
